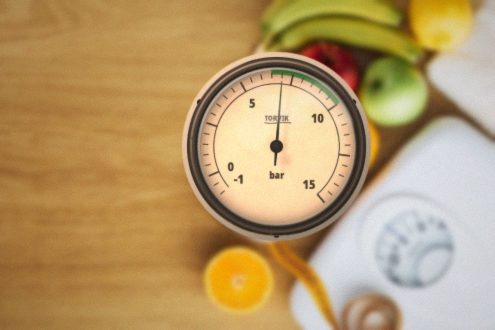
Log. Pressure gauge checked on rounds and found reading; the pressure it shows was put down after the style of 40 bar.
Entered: 7 bar
